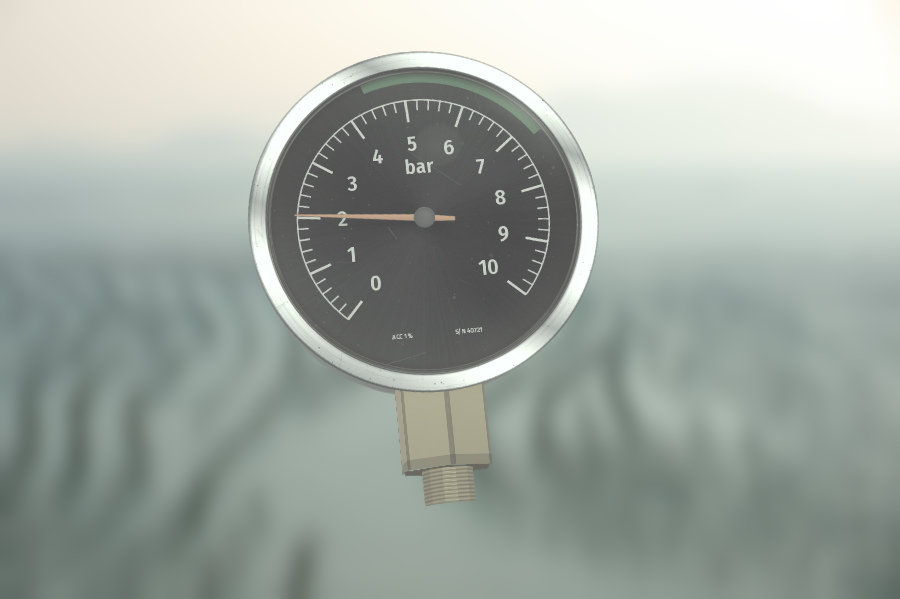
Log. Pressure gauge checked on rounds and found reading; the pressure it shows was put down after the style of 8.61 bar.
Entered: 2 bar
